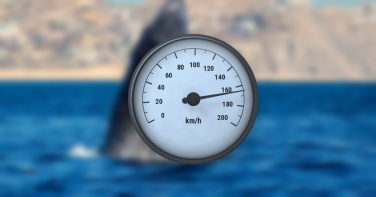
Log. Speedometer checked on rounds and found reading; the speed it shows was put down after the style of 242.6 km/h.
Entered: 165 km/h
